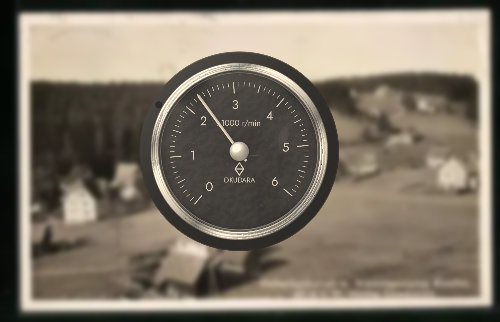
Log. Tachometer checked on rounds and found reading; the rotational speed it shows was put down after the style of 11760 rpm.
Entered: 2300 rpm
